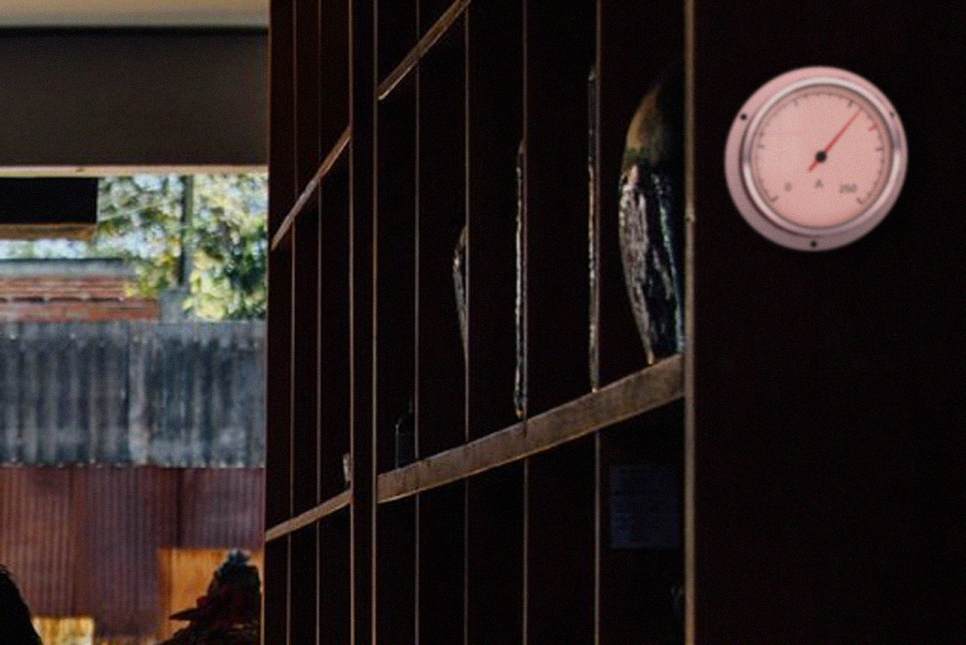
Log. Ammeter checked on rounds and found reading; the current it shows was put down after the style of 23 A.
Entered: 160 A
